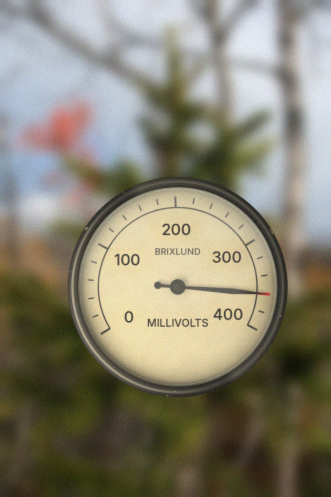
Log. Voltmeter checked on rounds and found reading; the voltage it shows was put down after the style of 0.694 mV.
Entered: 360 mV
